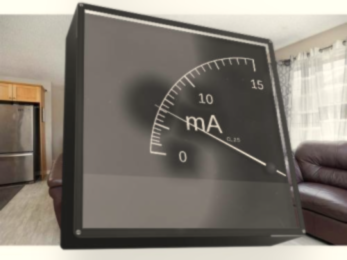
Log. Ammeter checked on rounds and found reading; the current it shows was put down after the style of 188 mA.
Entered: 6.5 mA
